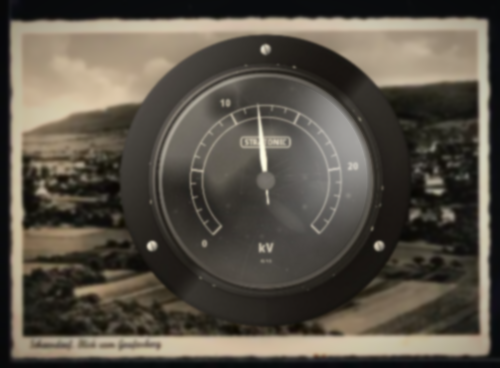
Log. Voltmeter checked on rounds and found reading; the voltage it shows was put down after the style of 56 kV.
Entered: 12 kV
